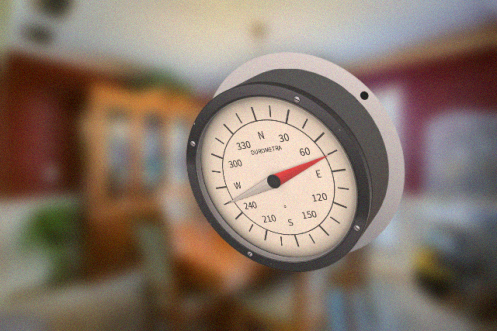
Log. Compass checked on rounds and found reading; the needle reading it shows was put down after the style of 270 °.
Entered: 75 °
